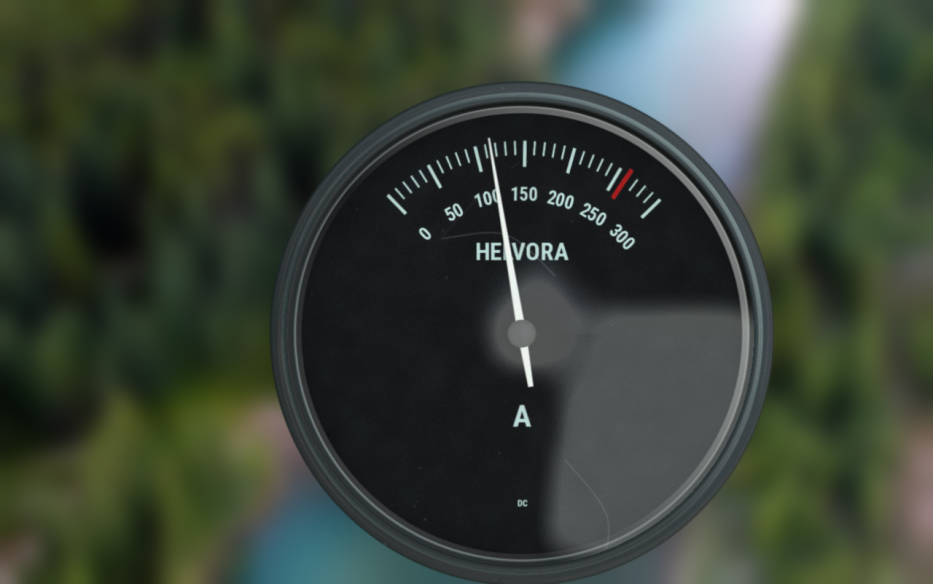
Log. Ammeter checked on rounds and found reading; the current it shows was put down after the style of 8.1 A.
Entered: 115 A
